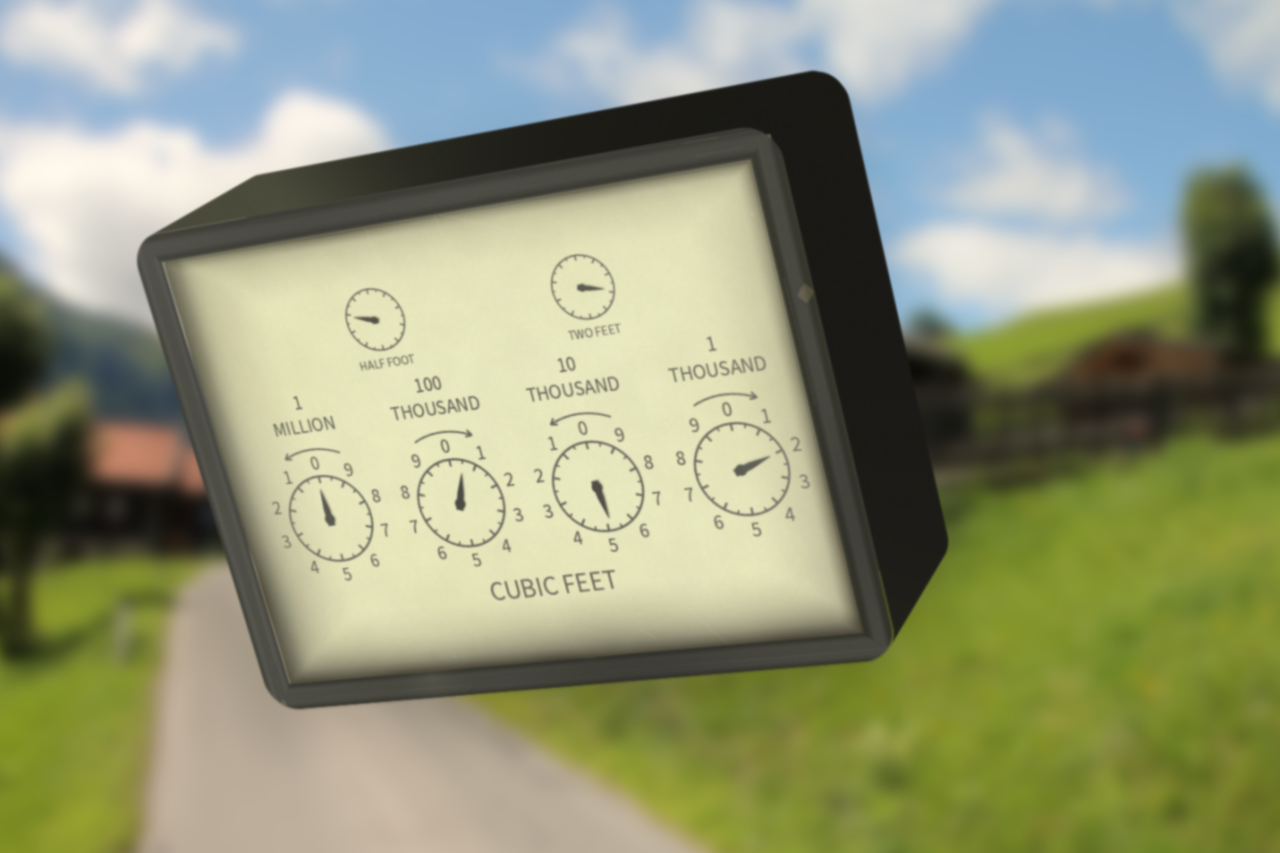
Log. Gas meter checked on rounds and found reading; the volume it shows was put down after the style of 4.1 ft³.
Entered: 5200 ft³
